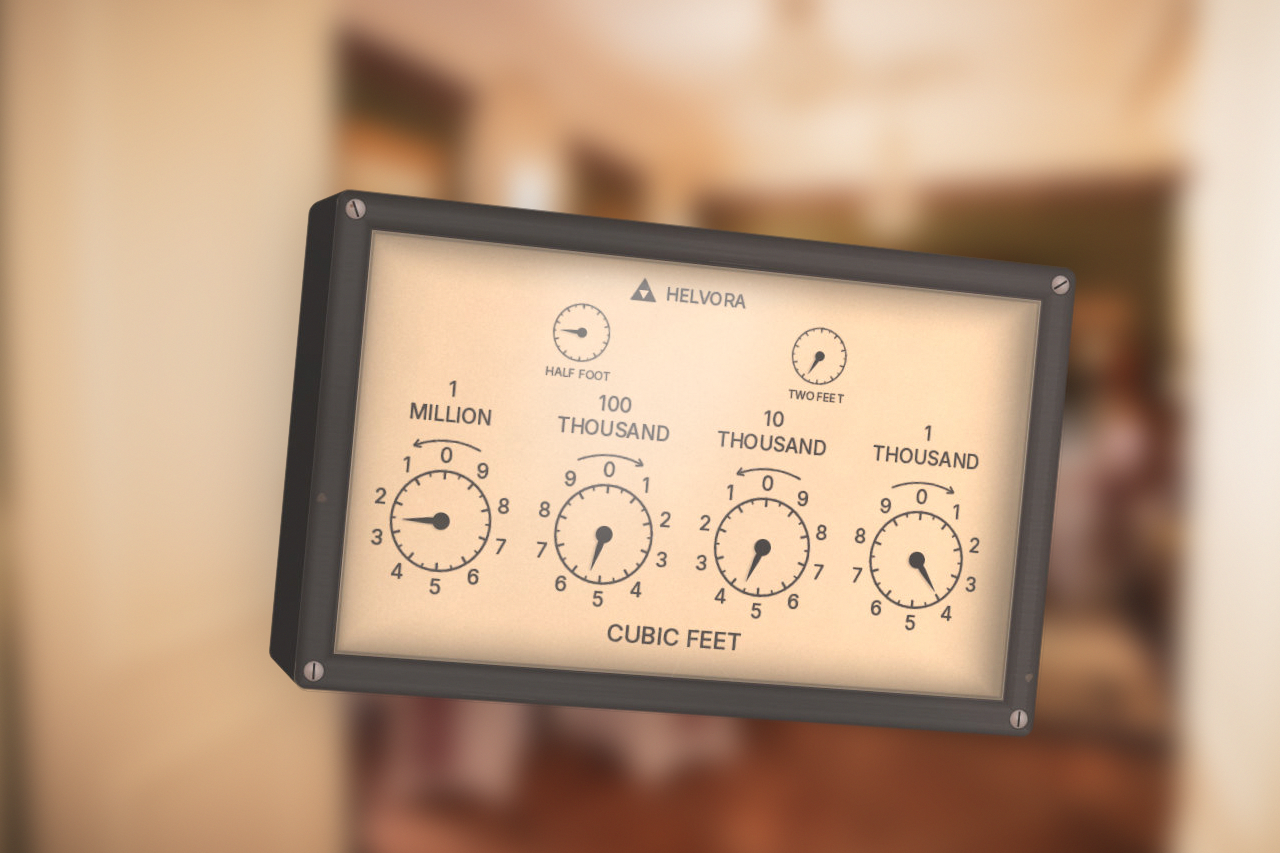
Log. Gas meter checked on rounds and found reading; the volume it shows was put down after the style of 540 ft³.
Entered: 254400 ft³
